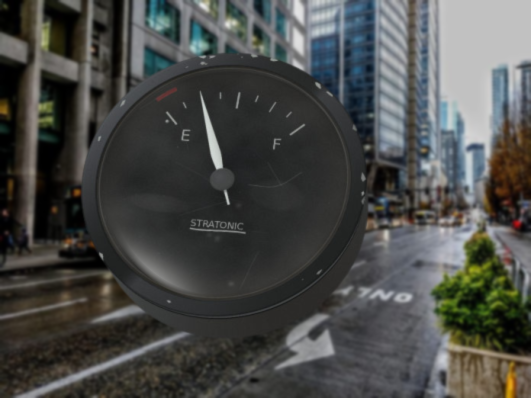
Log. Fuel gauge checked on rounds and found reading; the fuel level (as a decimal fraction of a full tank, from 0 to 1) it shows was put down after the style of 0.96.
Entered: 0.25
